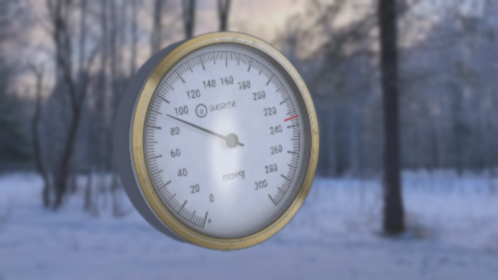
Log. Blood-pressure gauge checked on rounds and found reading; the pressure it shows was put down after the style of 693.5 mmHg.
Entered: 90 mmHg
